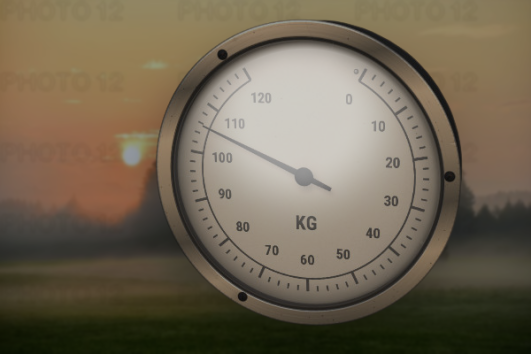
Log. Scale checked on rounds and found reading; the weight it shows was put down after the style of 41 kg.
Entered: 106 kg
